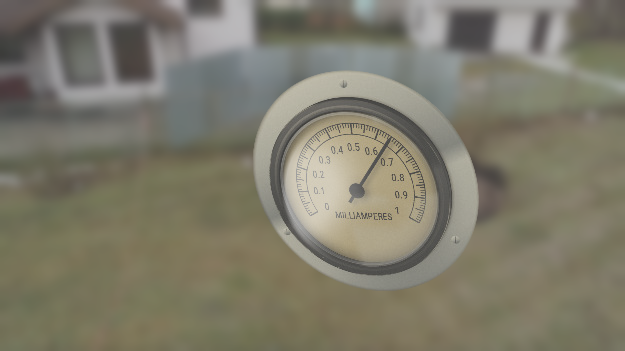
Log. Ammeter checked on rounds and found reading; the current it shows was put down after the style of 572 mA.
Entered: 0.65 mA
